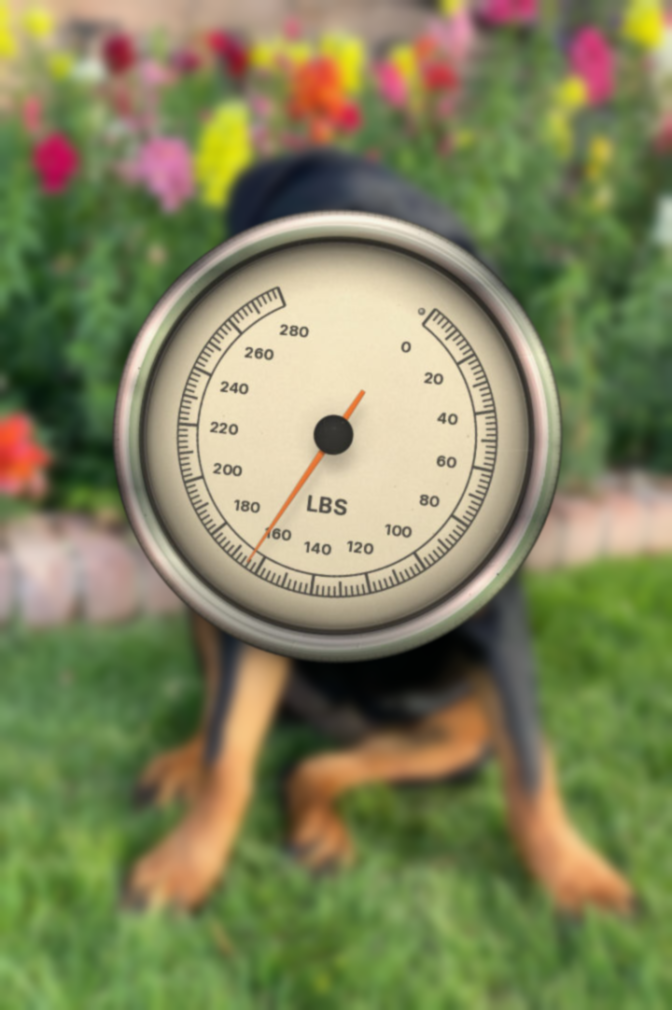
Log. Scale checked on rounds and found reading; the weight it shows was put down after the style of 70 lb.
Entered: 164 lb
